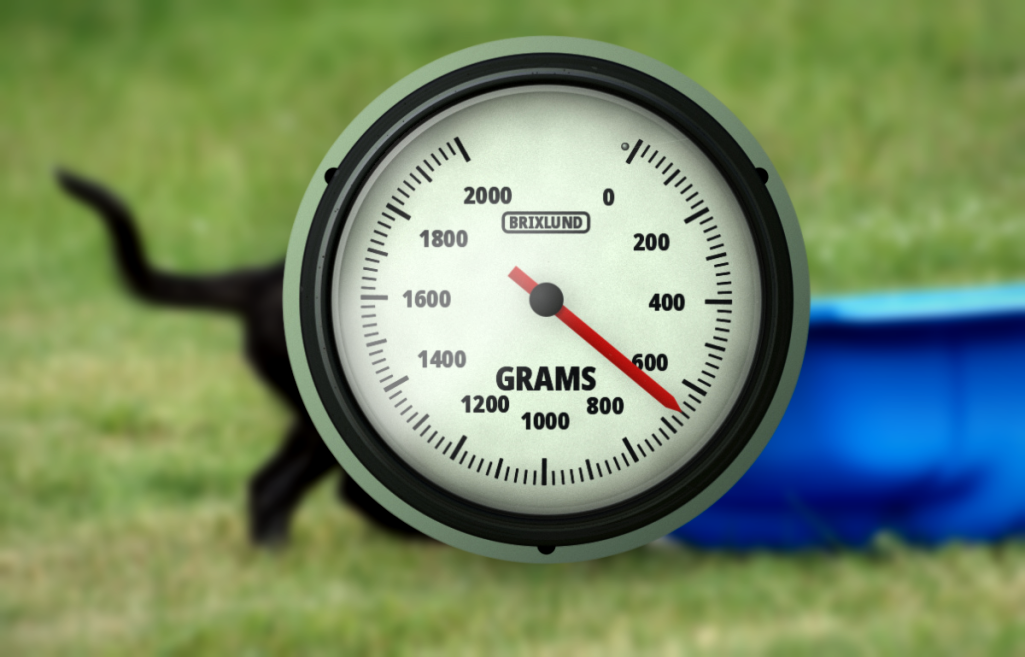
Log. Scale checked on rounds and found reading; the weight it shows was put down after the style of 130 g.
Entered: 660 g
